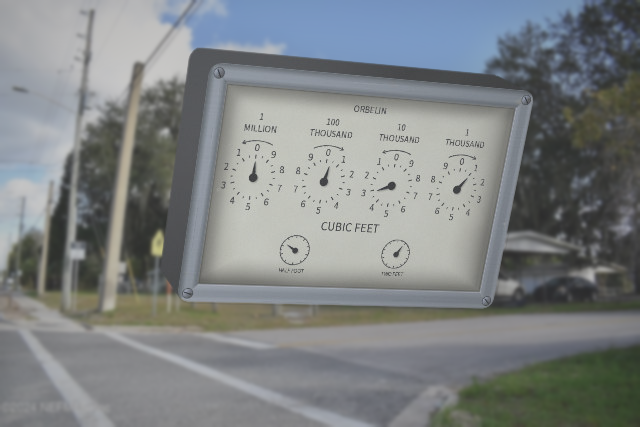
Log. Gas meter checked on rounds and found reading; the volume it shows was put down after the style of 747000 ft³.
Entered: 3100 ft³
